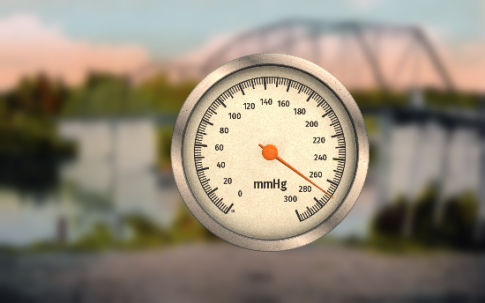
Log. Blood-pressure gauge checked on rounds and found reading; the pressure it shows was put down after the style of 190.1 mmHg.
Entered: 270 mmHg
